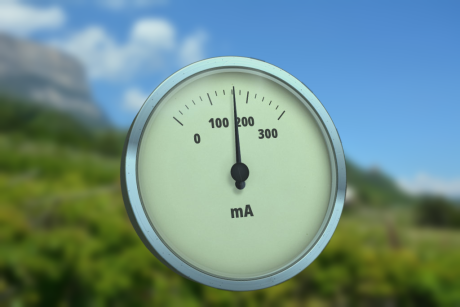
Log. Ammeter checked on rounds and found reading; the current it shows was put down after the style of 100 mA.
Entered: 160 mA
